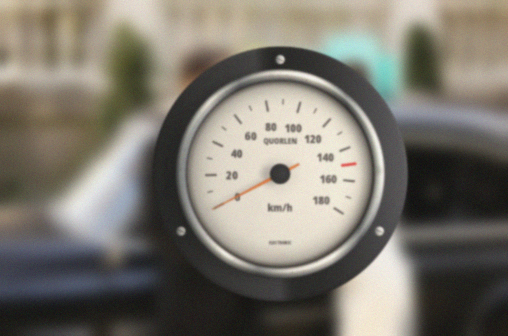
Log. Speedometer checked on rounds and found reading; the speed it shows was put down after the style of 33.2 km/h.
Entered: 0 km/h
